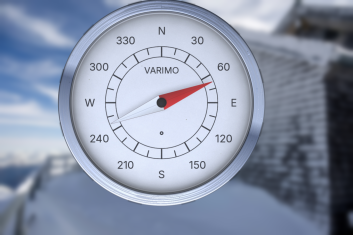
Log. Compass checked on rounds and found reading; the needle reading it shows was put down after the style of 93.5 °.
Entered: 67.5 °
